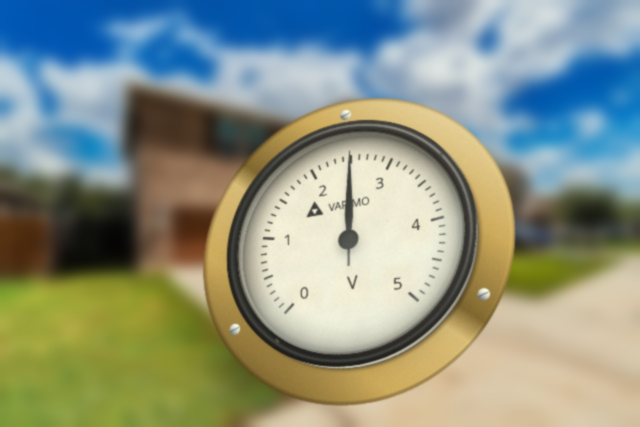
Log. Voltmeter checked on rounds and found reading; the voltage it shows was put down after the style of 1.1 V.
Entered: 2.5 V
